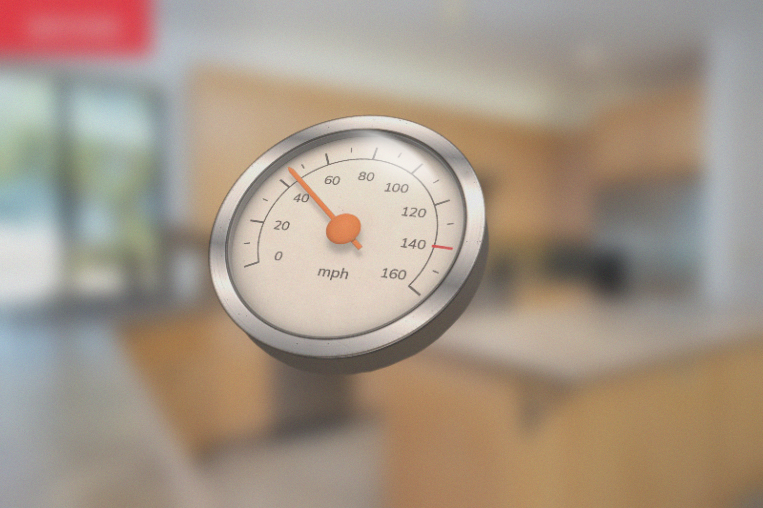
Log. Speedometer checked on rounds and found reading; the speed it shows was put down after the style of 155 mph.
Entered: 45 mph
